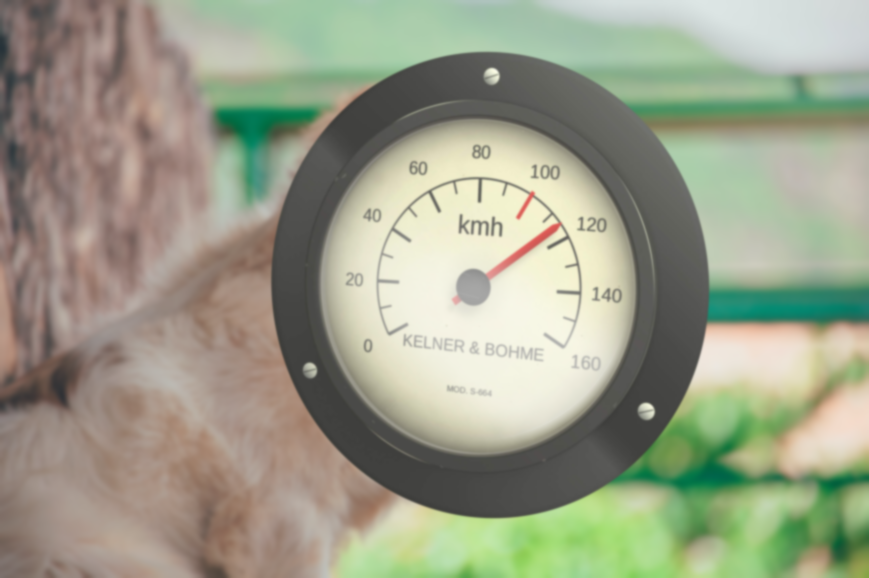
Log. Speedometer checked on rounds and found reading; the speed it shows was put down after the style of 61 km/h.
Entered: 115 km/h
